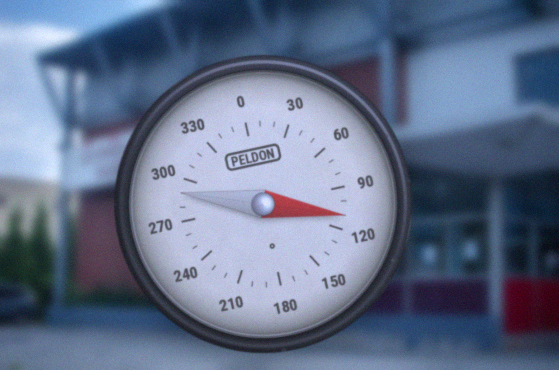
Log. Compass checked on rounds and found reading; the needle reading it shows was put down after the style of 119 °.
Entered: 110 °
